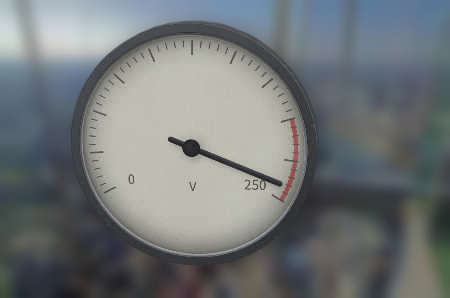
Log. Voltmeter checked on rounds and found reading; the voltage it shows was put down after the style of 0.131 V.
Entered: 240 V
